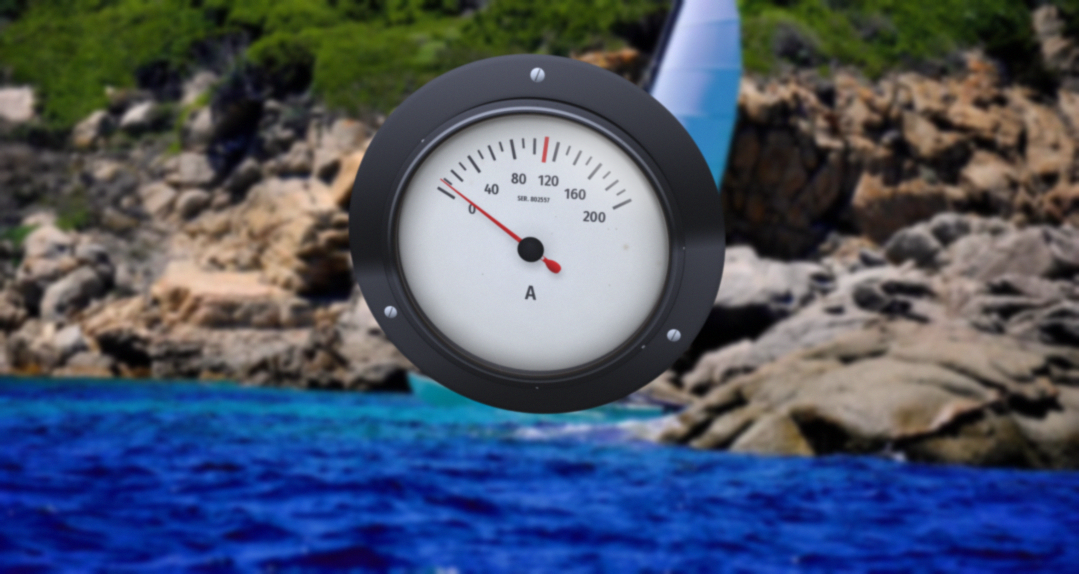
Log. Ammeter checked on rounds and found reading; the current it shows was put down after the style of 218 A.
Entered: 10 A
